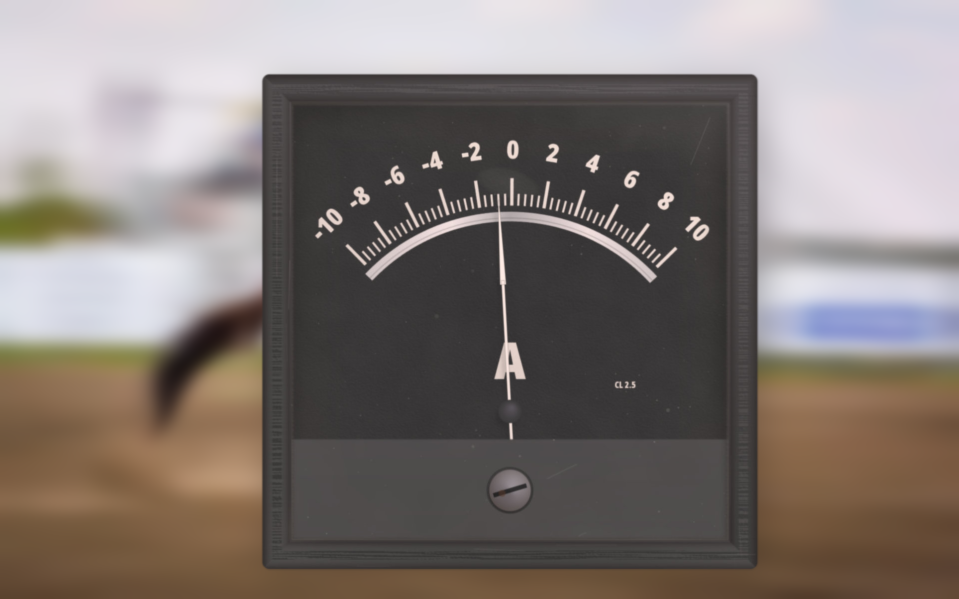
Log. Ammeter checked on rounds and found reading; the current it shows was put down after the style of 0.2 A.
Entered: -0.8 A
